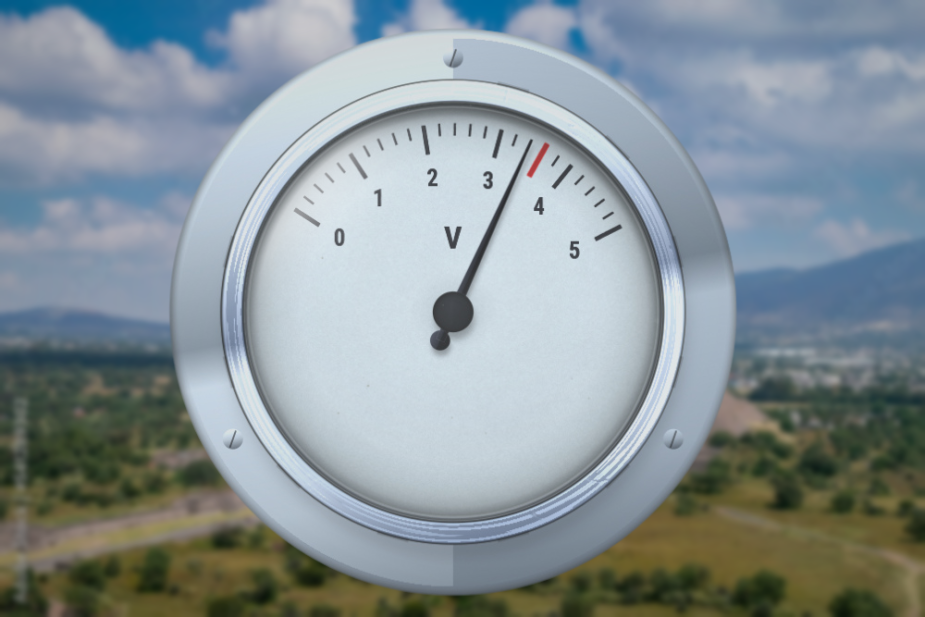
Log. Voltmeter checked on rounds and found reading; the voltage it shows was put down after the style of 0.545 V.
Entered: 3.4 V
